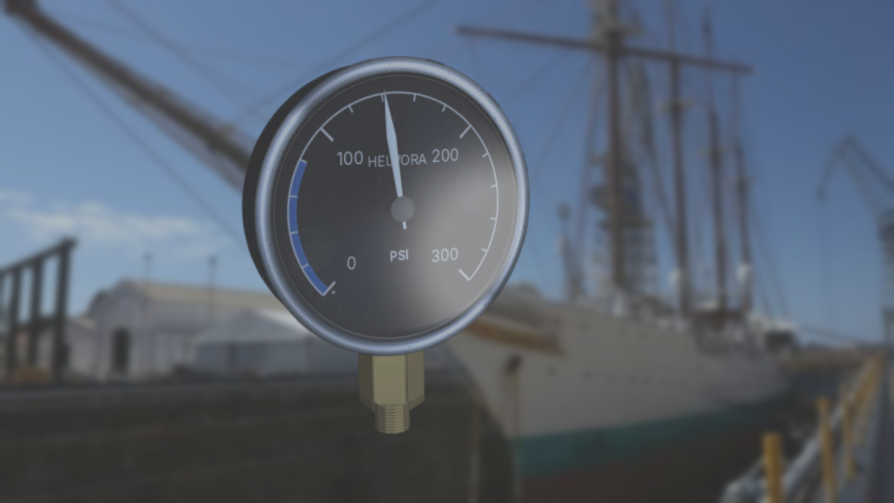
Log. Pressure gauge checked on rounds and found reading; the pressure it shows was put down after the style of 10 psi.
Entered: 140 psi
